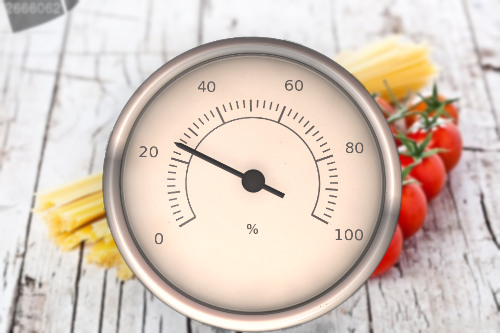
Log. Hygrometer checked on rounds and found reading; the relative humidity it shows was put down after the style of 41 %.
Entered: 24 %
